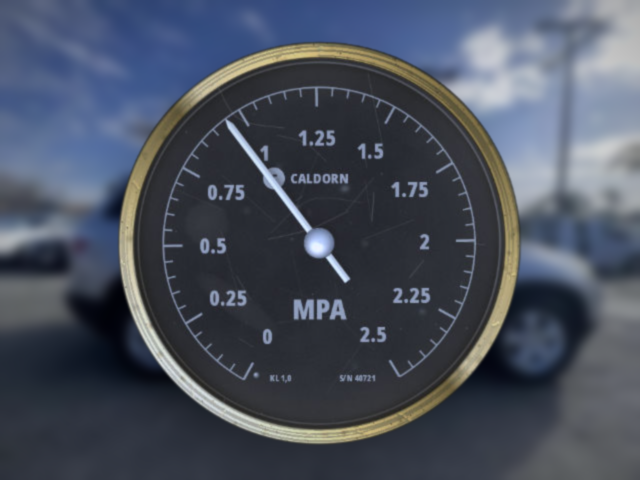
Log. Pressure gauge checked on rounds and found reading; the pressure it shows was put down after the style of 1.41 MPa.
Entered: 0.95 MPa
